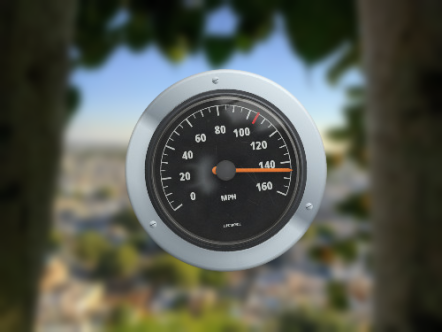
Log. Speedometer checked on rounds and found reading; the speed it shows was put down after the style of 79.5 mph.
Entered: 145 mph
